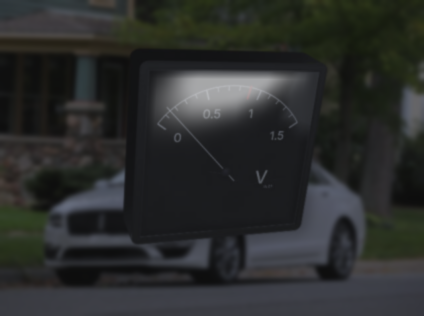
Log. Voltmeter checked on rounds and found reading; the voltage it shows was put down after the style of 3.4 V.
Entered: 0.15 V
